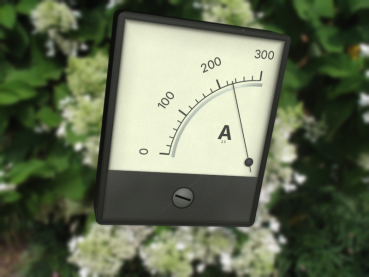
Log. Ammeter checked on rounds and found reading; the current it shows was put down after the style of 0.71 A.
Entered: 230 A
